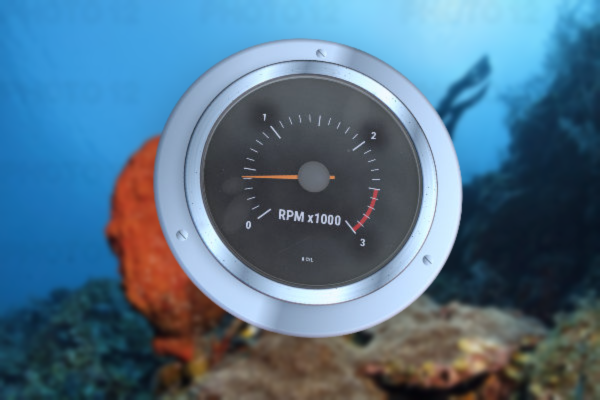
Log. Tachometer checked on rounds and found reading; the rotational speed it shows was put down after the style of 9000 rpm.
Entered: 400 rpm
